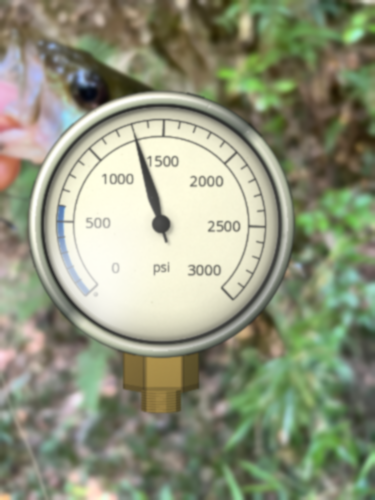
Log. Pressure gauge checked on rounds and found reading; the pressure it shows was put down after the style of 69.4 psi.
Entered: 1300 psi
